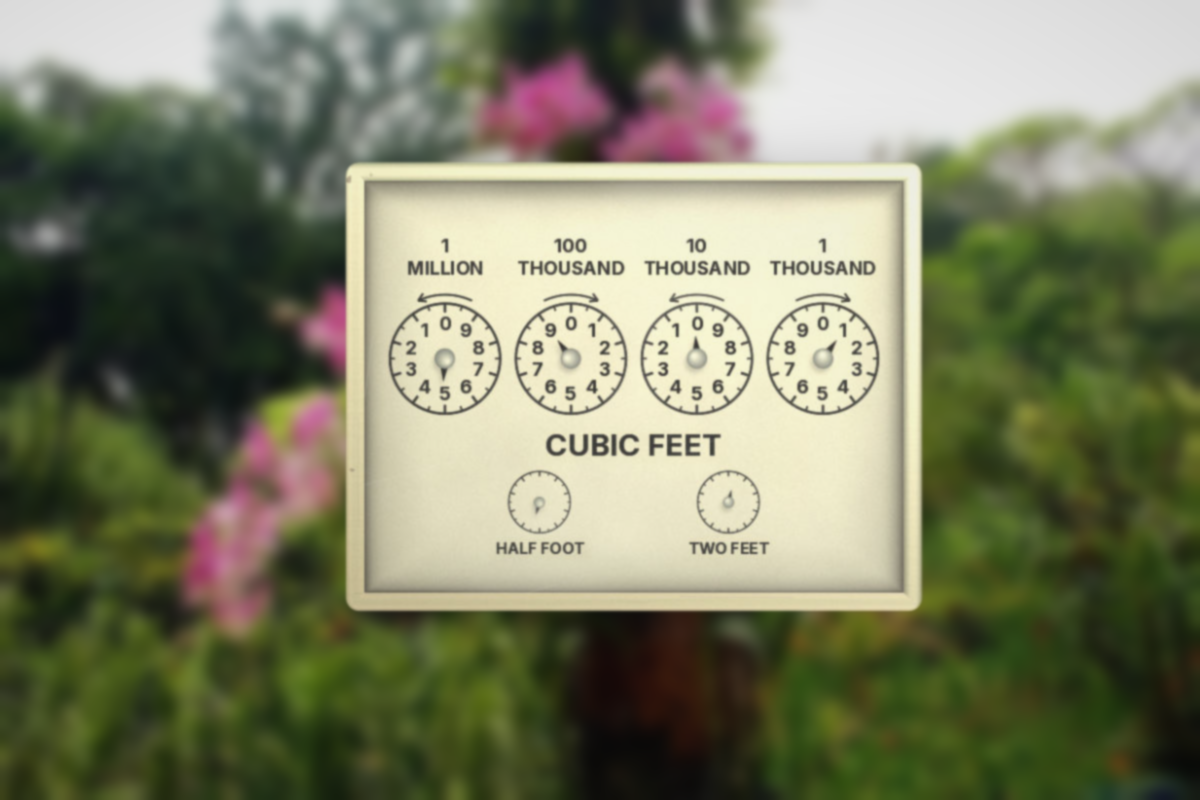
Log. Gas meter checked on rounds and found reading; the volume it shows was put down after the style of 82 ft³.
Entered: 490100 ft³
